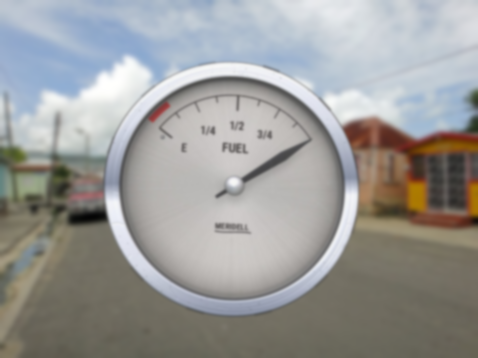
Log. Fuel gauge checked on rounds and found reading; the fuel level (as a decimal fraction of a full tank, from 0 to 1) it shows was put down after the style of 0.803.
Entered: 1
